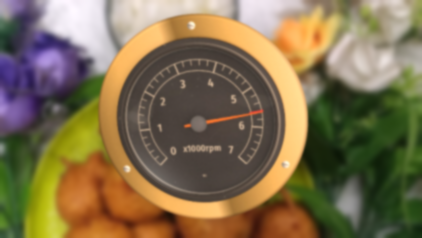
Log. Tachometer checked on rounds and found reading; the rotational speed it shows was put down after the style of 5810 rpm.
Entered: 5600 rpm
